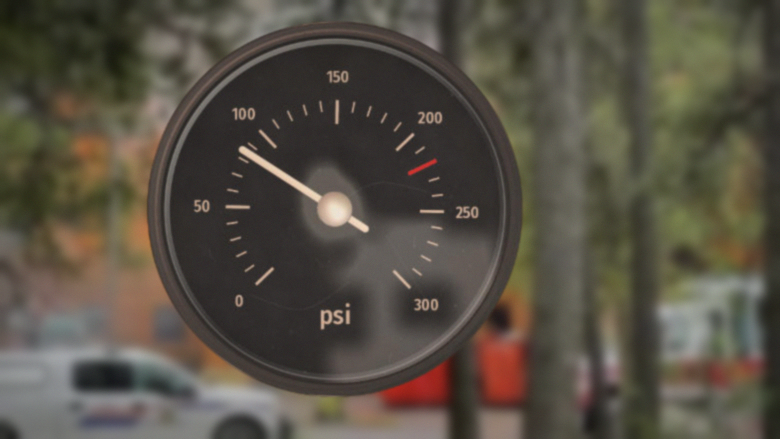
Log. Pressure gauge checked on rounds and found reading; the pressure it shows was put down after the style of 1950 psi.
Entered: 85 psi
